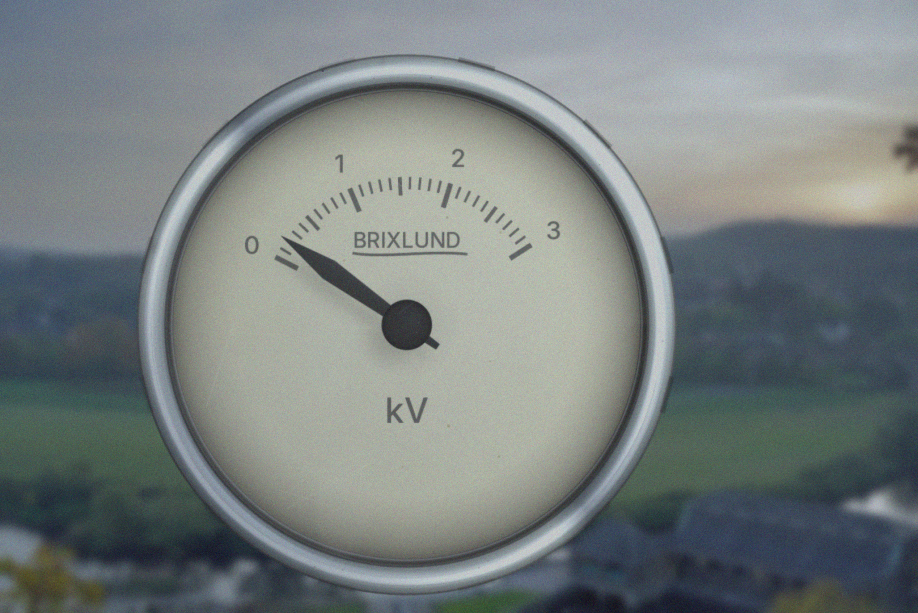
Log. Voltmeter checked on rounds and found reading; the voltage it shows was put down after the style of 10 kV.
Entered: 0.2 kV
